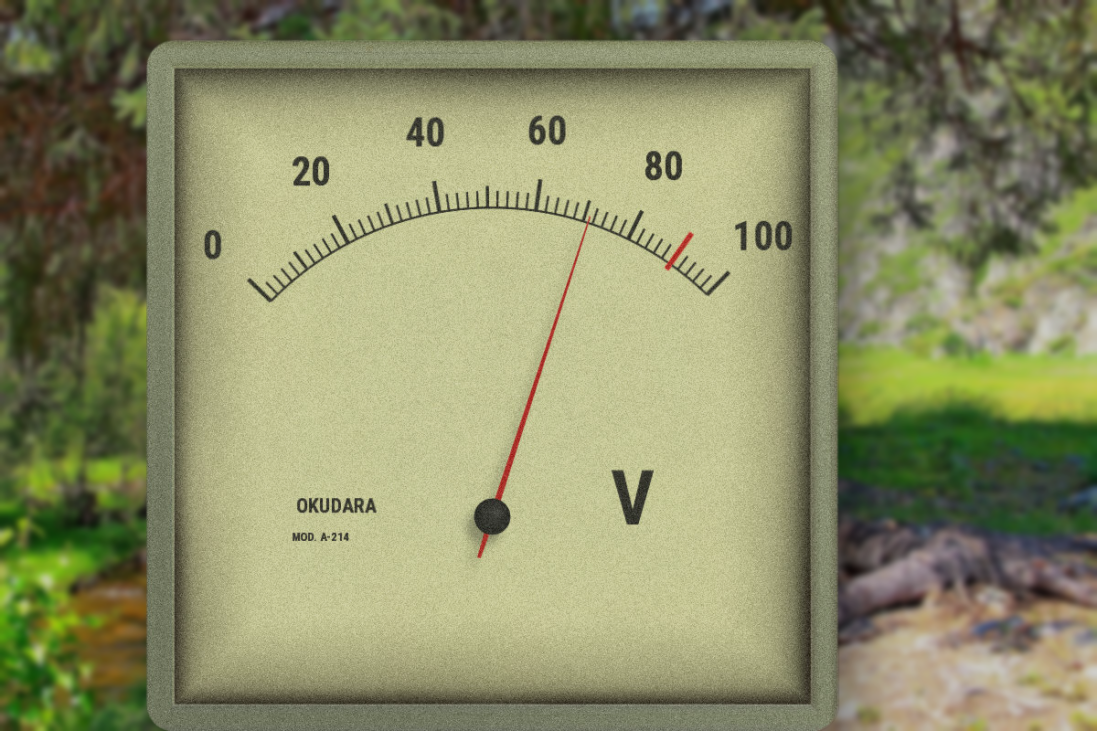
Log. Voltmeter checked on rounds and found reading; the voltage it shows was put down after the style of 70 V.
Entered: 71 V
